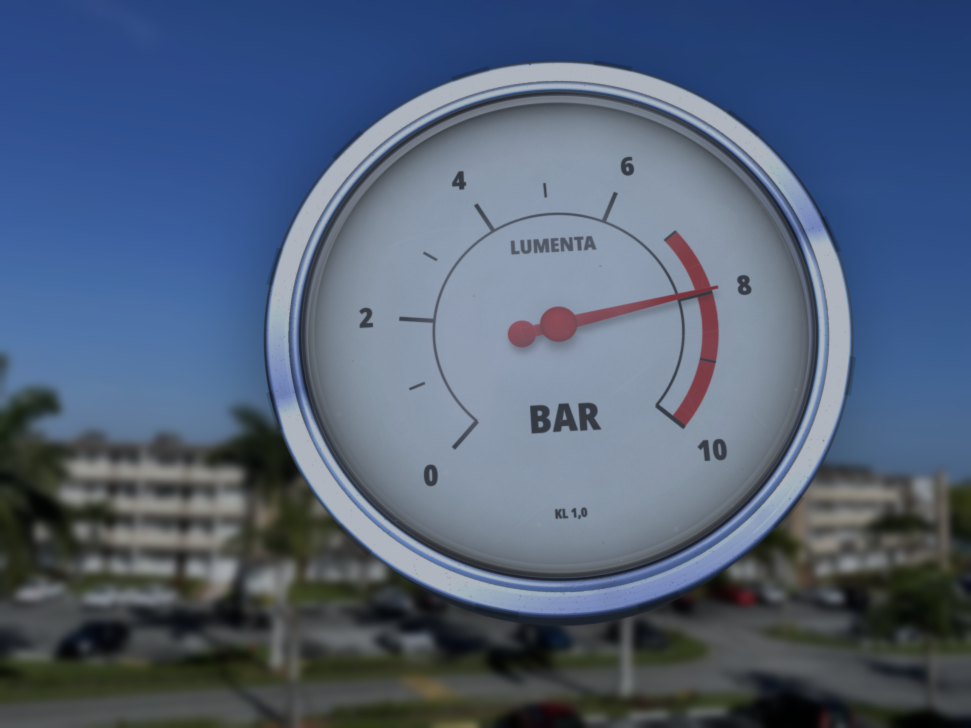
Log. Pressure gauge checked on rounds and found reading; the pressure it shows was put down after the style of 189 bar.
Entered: 8 bar
